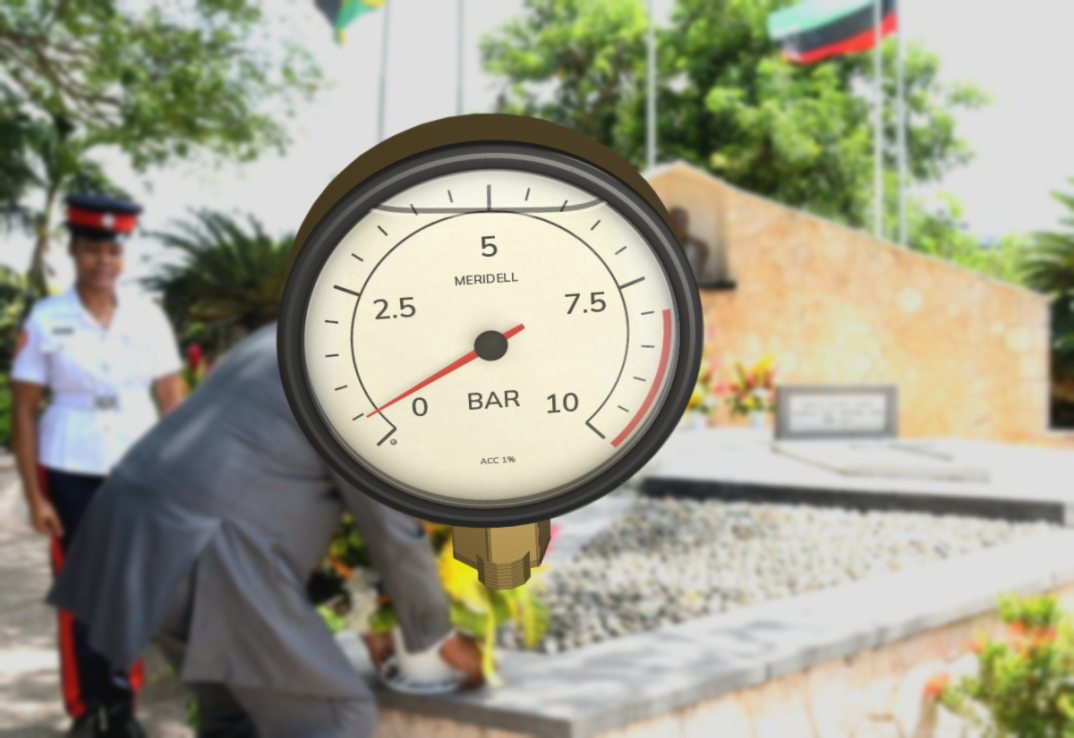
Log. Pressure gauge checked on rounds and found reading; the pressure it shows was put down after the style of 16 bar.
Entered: 0.5 bar
